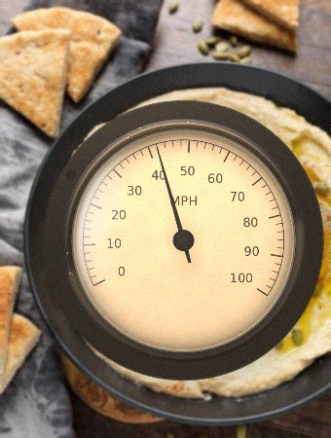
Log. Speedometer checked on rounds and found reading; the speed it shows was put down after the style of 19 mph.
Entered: 42 mph
